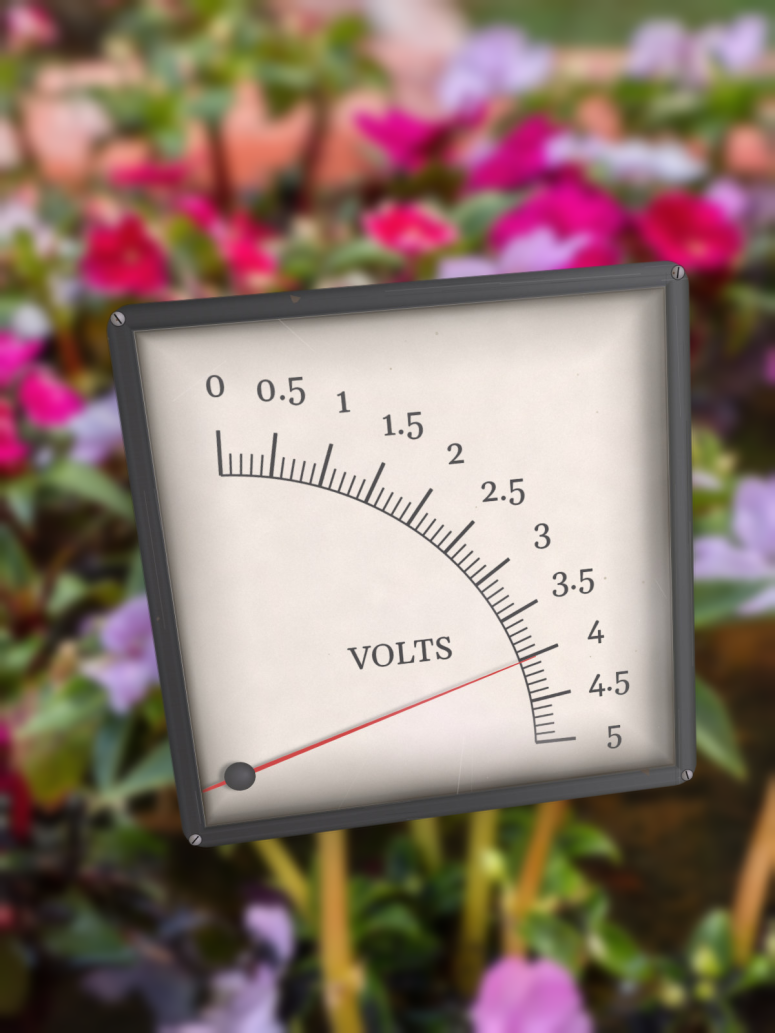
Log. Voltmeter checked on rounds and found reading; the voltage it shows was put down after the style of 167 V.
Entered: 4 V
